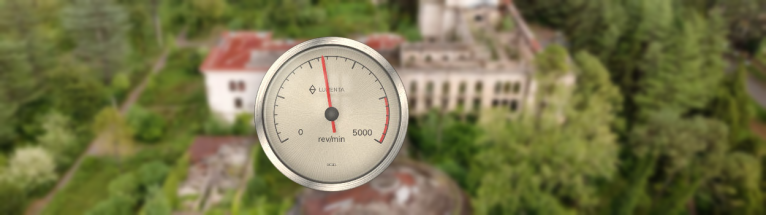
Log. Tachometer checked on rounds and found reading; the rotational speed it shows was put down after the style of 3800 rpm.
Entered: 2300 rpm
